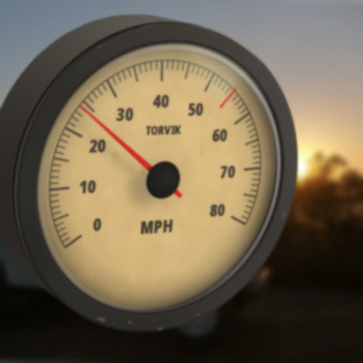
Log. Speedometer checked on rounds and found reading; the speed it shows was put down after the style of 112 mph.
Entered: 24 mph
